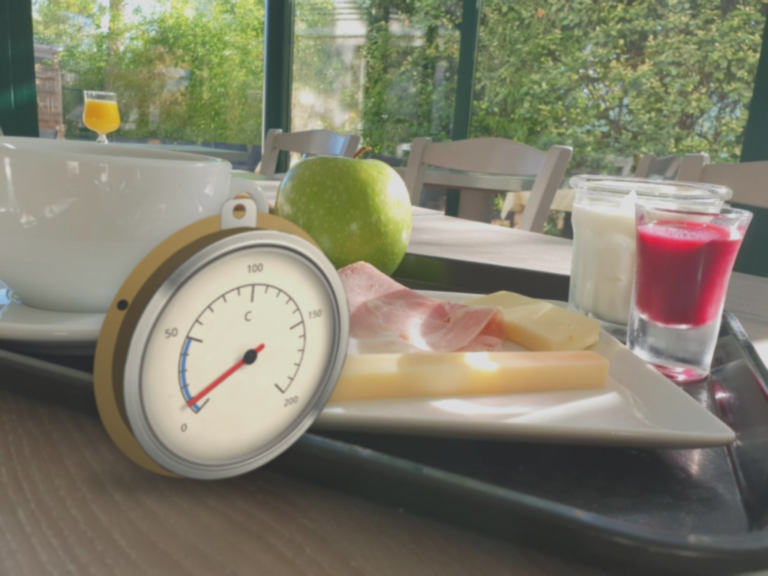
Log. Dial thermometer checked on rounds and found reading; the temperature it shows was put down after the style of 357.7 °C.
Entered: 10 °C
